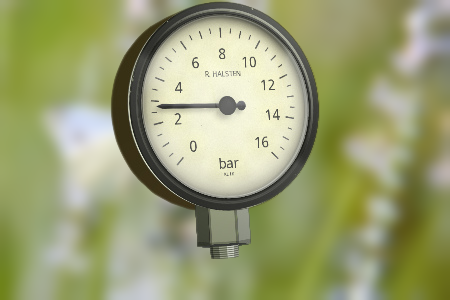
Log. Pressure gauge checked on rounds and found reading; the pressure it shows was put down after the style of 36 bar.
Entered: 2.75 bar
